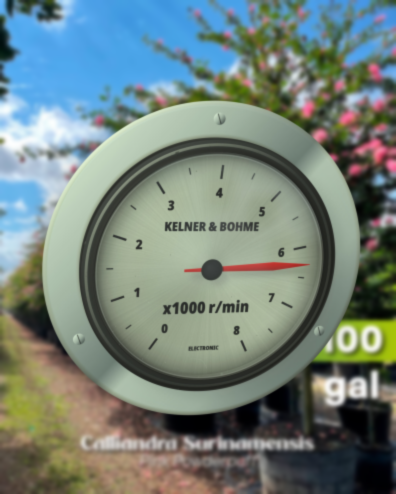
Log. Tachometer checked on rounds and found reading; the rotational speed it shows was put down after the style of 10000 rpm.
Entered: 6250 rpm
